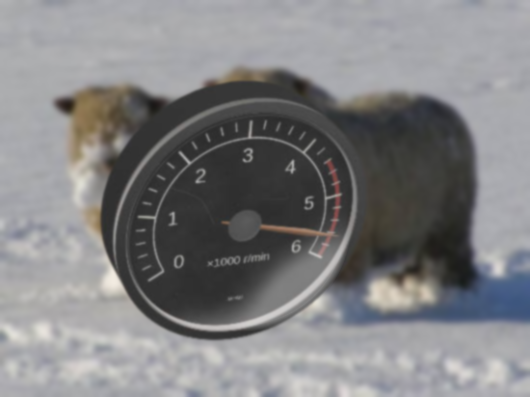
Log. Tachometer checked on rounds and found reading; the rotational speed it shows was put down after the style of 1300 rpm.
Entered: 5600 rpm
